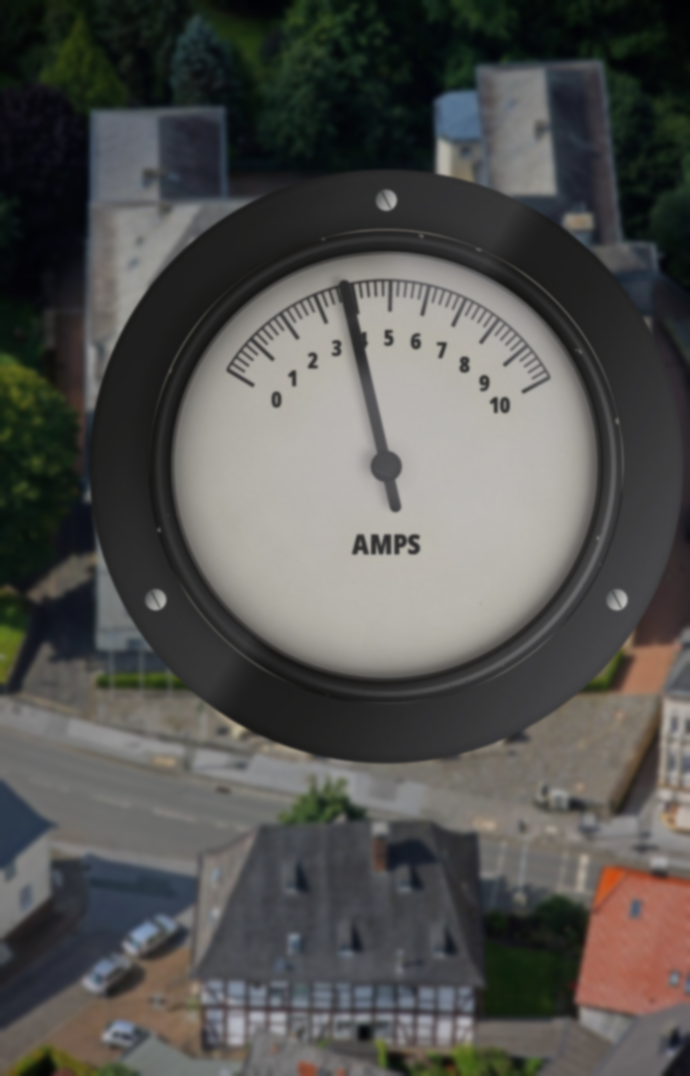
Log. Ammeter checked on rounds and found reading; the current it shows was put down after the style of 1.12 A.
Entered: 3.8 A
